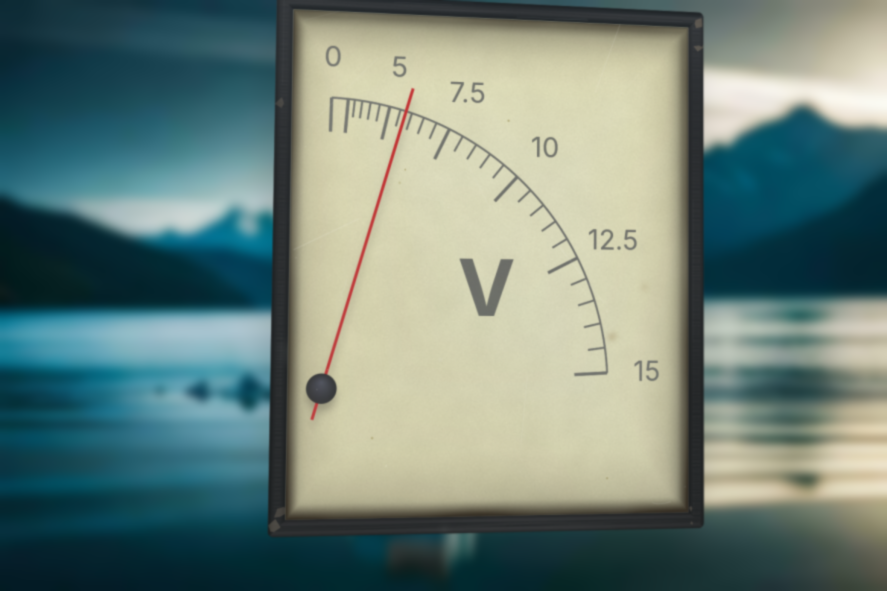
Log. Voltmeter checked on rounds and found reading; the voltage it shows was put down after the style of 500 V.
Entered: 5.75 V
